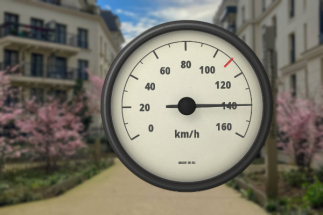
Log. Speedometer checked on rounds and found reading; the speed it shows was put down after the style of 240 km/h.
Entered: 140 km/h
